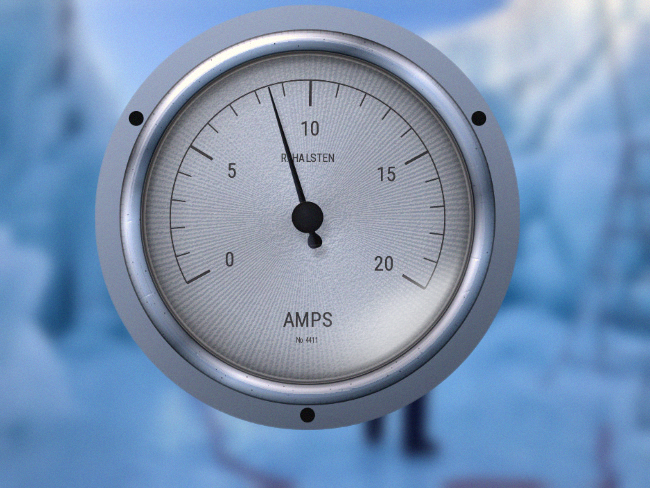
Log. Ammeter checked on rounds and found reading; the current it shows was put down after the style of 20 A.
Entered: 8.5 A
